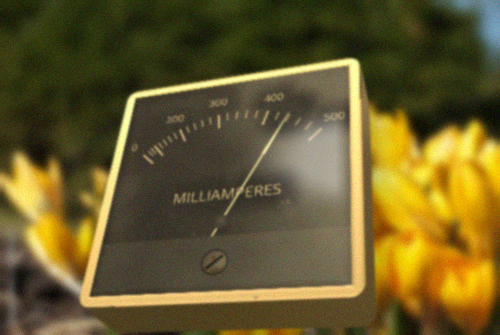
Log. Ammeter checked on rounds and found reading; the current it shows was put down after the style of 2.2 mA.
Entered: 440 mA
